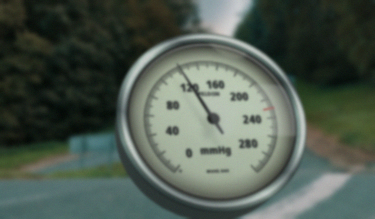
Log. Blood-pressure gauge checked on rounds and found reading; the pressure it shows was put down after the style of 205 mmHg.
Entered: 120 mmHg
